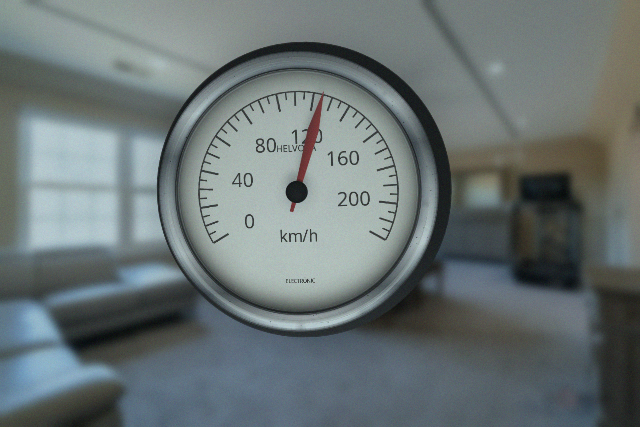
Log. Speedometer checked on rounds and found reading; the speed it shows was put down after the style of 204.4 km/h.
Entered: 125 km/h
